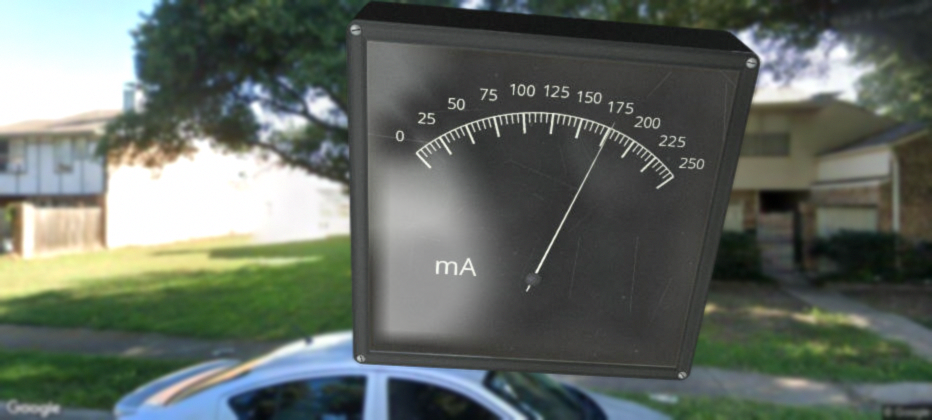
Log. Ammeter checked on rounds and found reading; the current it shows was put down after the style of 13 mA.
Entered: 175 mA
